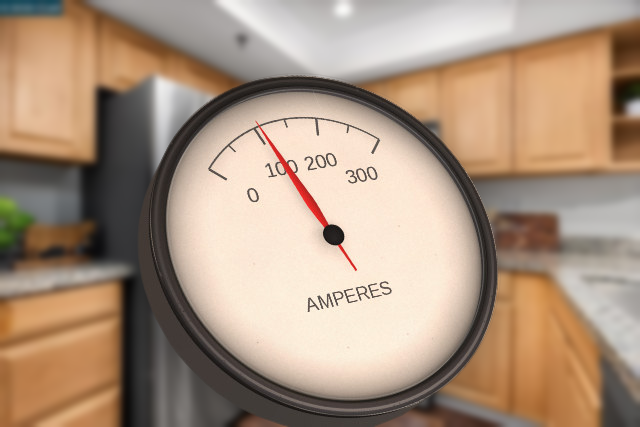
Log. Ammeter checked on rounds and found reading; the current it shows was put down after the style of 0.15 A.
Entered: 100 A
